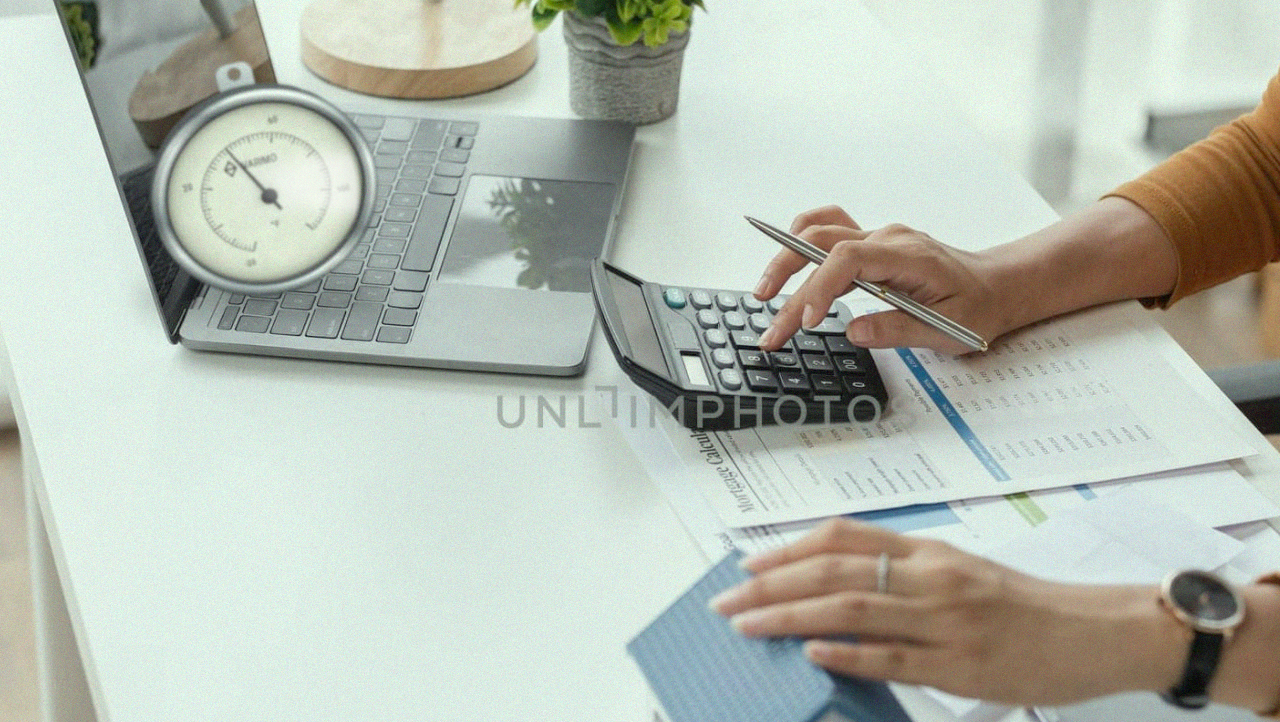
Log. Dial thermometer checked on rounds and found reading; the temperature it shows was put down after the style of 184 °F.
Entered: 40 °F
